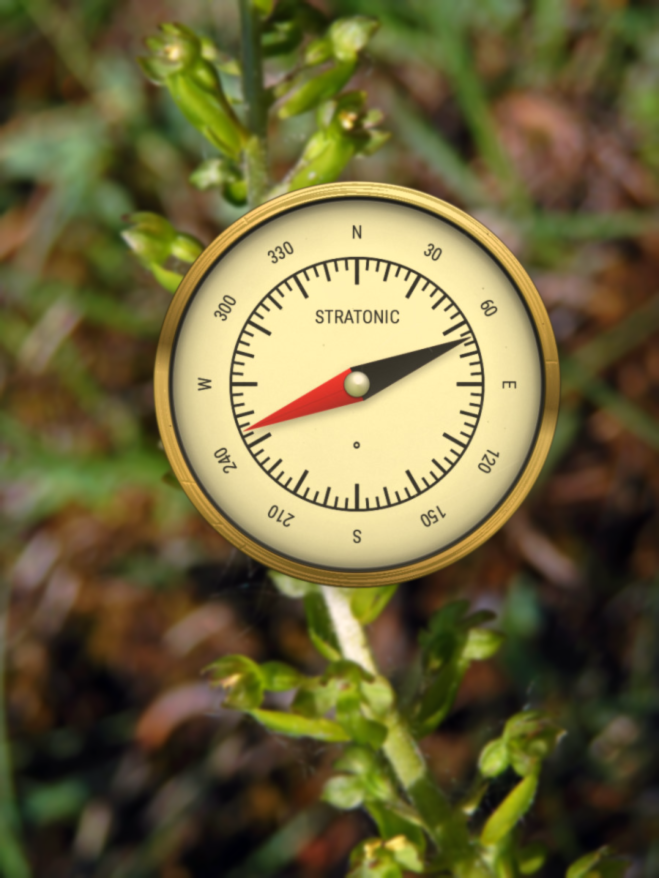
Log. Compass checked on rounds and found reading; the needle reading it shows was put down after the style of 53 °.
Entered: 247.5 °
